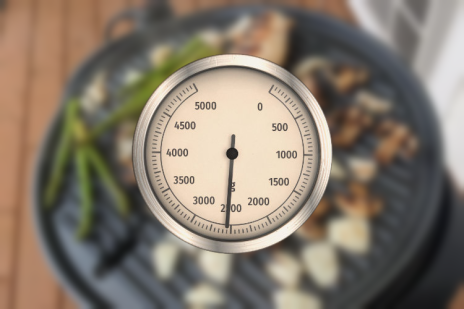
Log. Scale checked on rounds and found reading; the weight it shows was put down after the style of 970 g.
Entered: 2550 g
